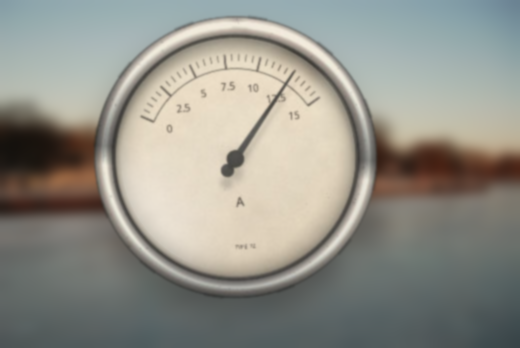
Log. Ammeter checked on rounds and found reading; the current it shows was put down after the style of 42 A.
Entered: 12.5 A
